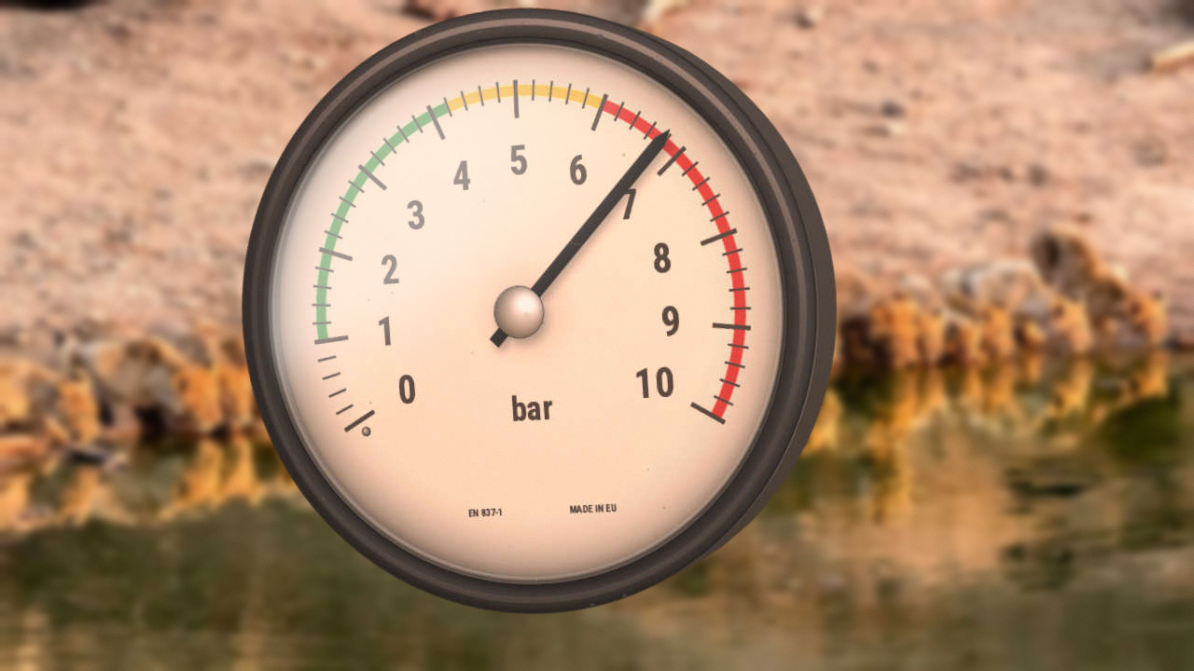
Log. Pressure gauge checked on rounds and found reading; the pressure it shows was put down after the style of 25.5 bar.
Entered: 6.8 bar
